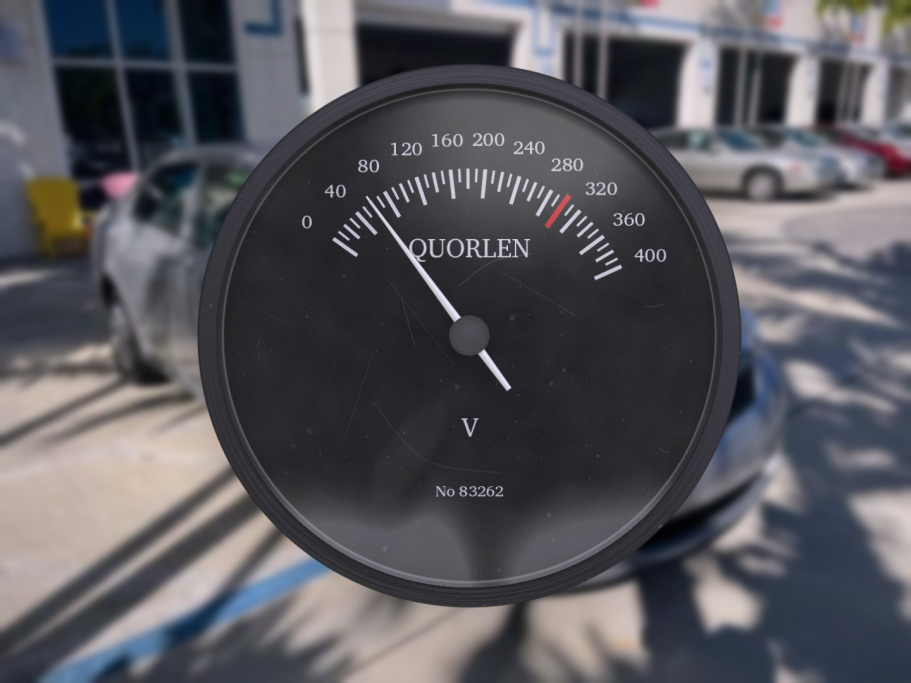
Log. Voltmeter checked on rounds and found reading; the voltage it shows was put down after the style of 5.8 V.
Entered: 60 V
